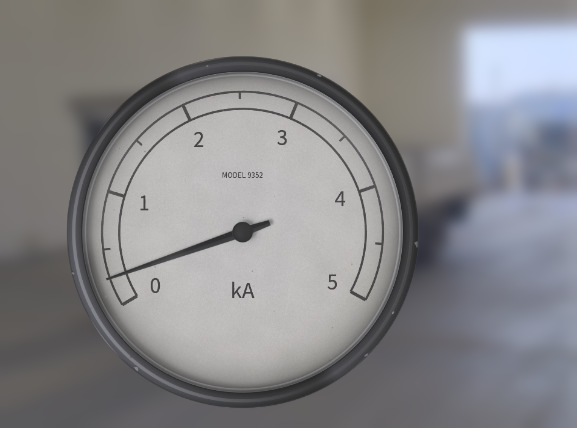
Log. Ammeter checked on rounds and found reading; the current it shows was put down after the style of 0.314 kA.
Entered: 0.25 kA
